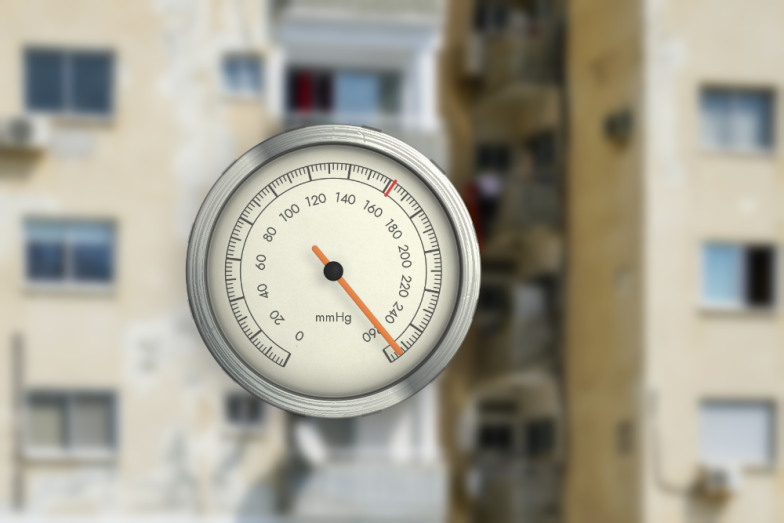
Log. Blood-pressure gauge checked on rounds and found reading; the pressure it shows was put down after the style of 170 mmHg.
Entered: 254 mmHg
